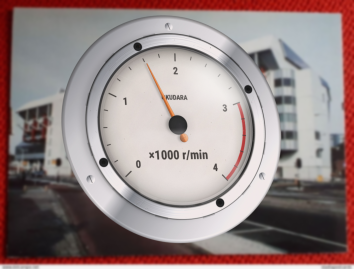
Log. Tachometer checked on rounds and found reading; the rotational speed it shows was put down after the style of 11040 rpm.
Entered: 1600 rpm
